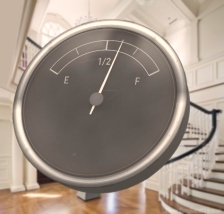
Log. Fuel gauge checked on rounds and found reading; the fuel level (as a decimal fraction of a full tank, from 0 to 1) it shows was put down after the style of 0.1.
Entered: 0.625
